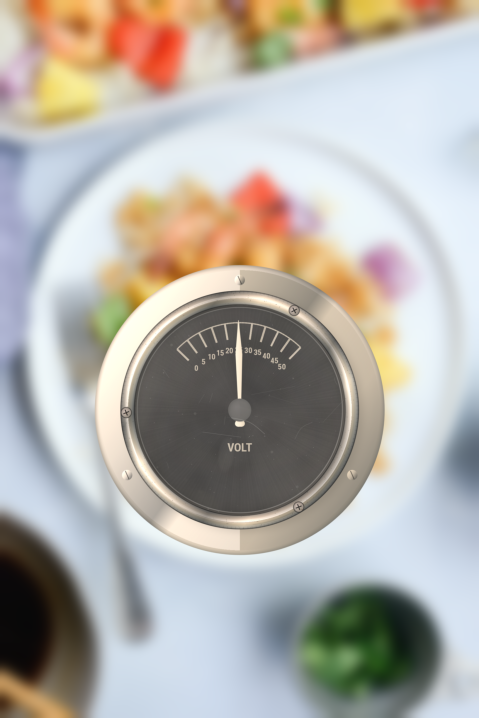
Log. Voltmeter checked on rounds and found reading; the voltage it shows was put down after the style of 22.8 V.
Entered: 25 V
